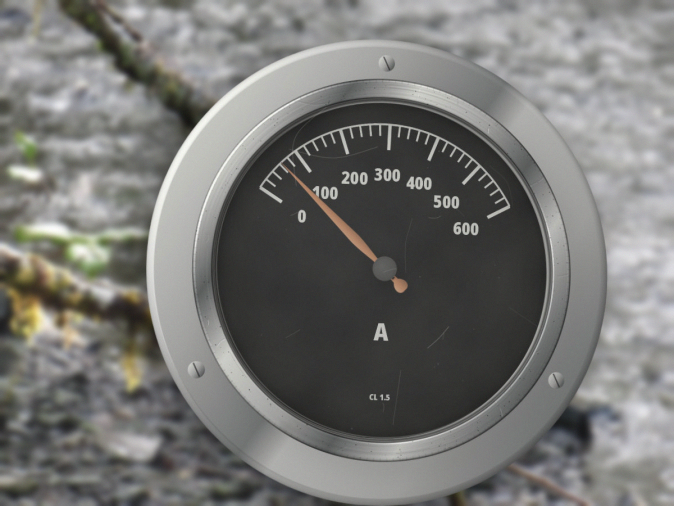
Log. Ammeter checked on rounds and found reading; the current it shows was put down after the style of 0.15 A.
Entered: 60 A
